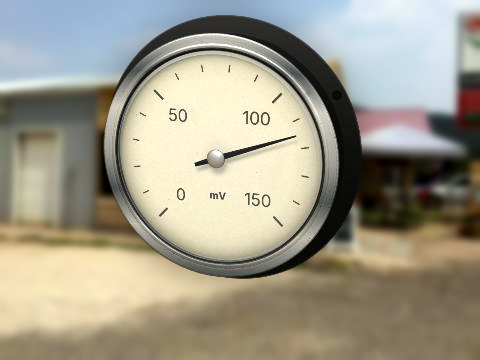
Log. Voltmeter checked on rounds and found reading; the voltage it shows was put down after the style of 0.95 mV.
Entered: 115 mV
